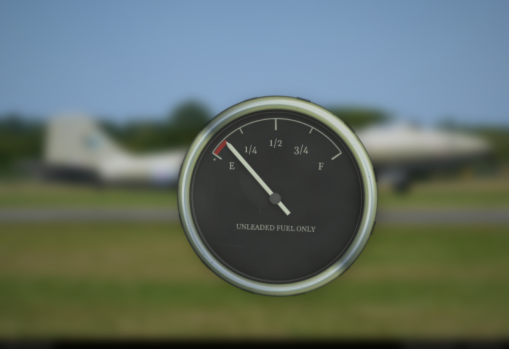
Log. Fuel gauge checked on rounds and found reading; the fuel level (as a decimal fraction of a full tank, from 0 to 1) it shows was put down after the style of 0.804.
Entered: 0.125
